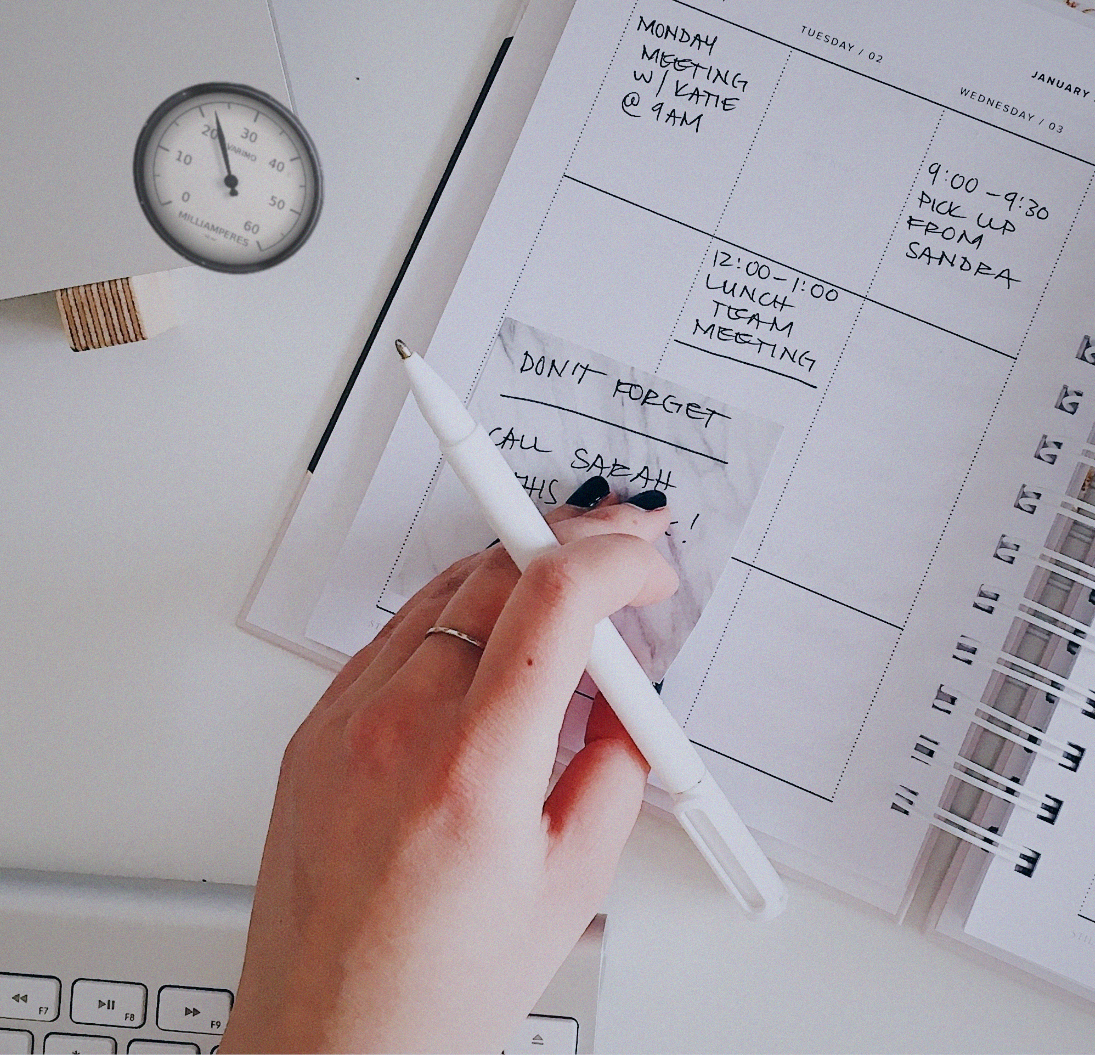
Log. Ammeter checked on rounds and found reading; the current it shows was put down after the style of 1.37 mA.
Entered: 22.5 mA
